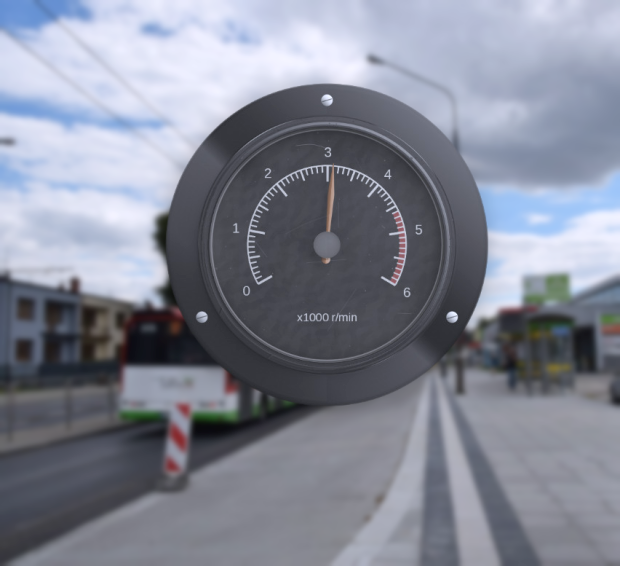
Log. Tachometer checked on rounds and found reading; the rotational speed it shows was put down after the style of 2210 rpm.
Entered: 3100 rpm
